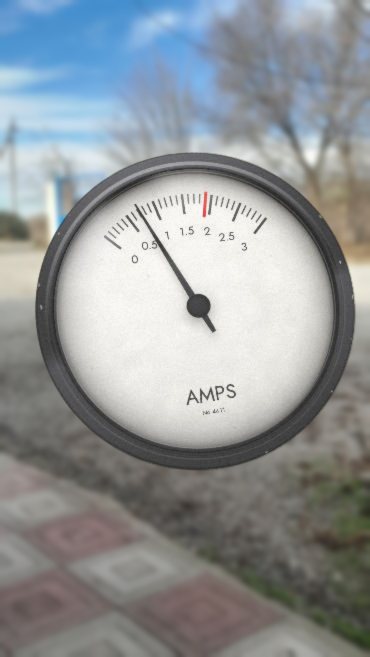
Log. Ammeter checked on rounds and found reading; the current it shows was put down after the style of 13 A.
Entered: 0.7 A
